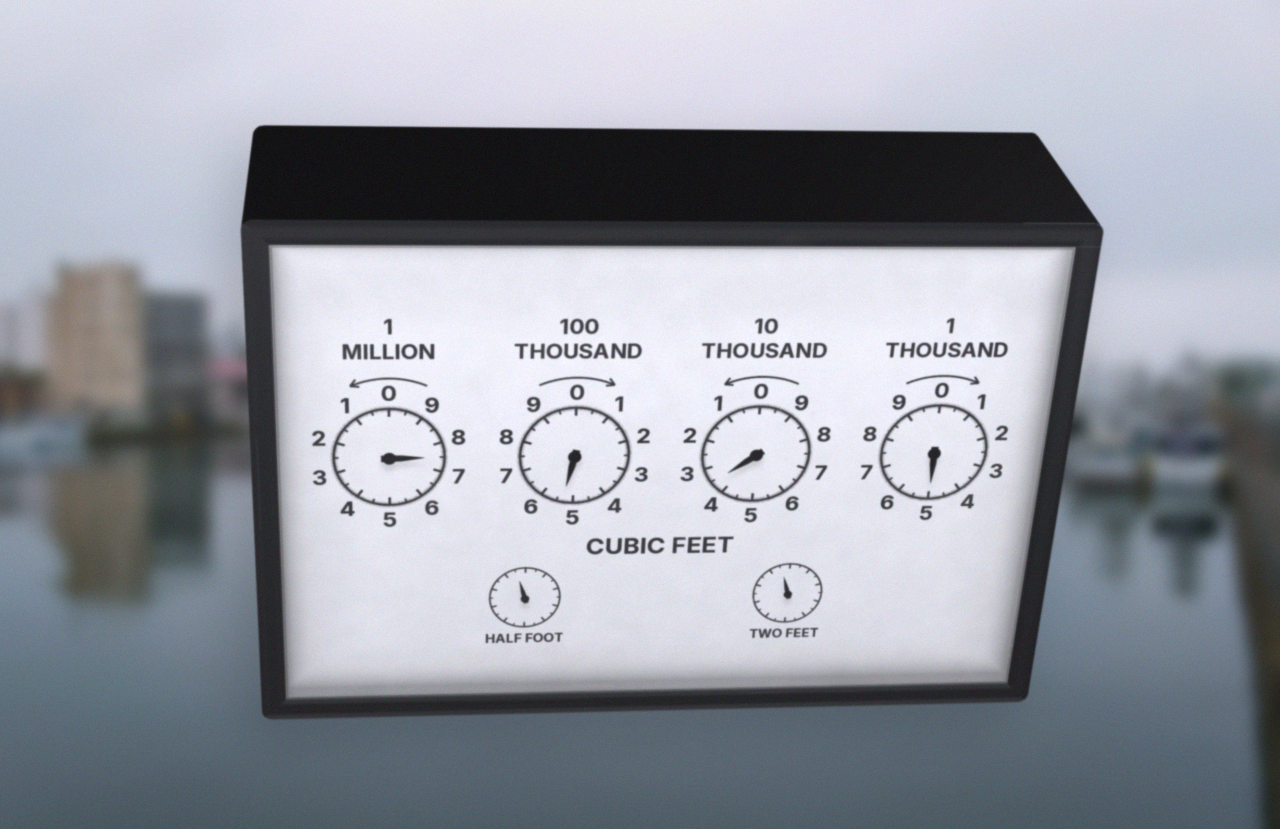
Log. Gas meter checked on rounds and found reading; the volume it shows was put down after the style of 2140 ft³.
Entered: 753500 ft³
